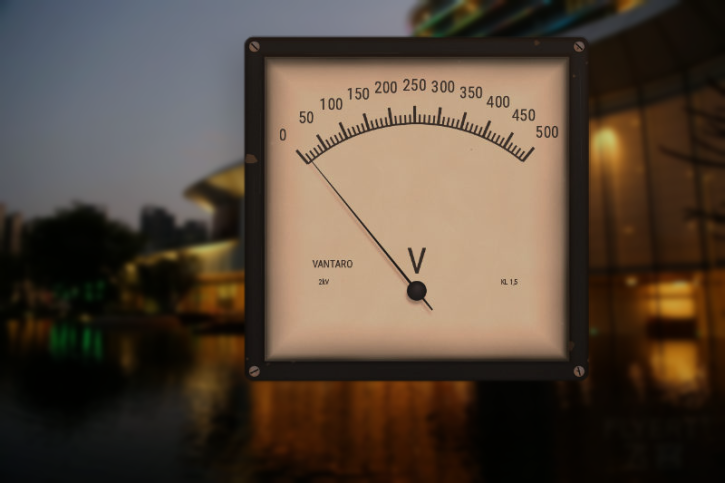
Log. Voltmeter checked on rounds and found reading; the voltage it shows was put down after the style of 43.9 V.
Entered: 10 V
